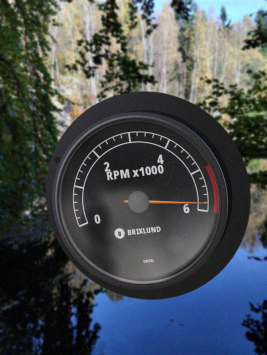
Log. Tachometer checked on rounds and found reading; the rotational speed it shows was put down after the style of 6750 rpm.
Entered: 5800 rpm
